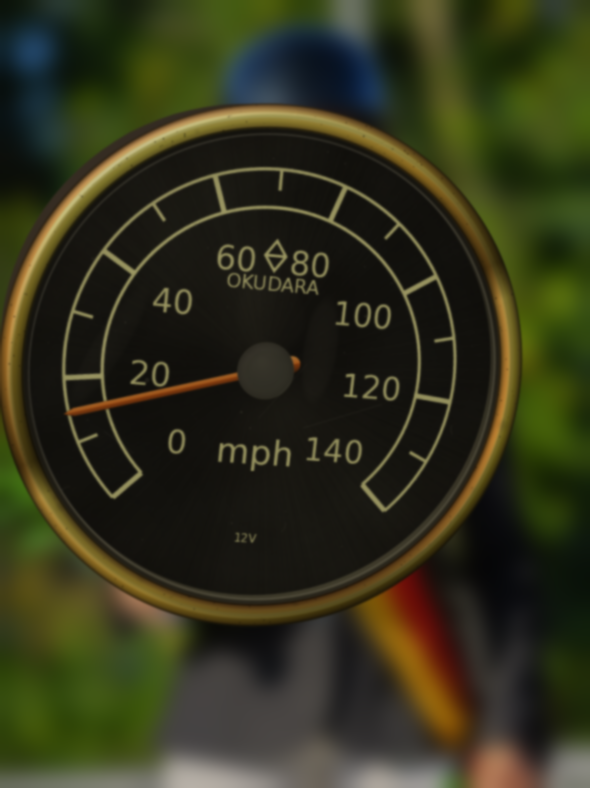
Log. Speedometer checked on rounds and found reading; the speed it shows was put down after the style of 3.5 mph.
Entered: 15 mph
